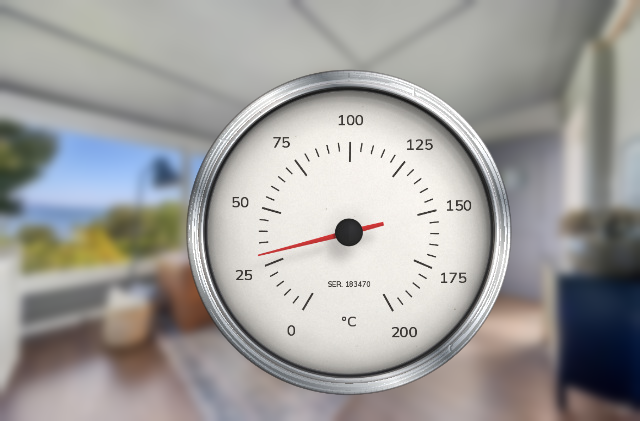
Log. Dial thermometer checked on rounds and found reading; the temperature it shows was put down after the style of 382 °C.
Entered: 30 °C
